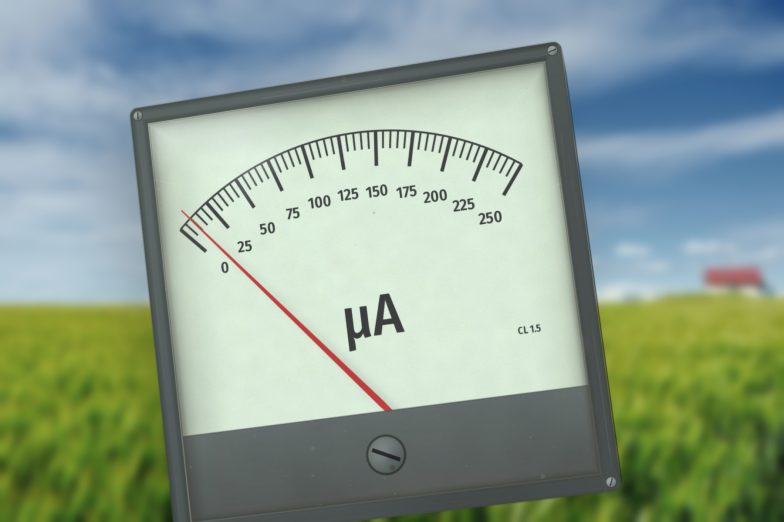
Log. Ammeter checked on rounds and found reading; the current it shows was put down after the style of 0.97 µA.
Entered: 10 µA
